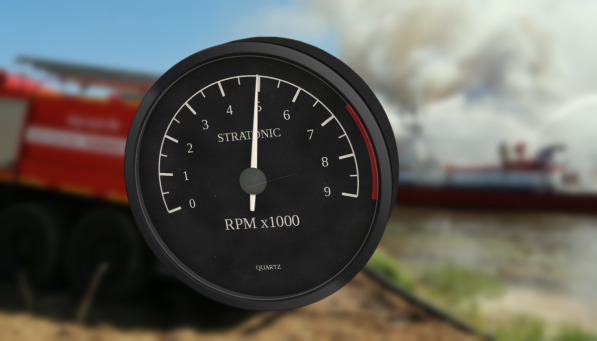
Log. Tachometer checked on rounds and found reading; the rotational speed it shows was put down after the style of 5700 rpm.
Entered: 5000 rpm
